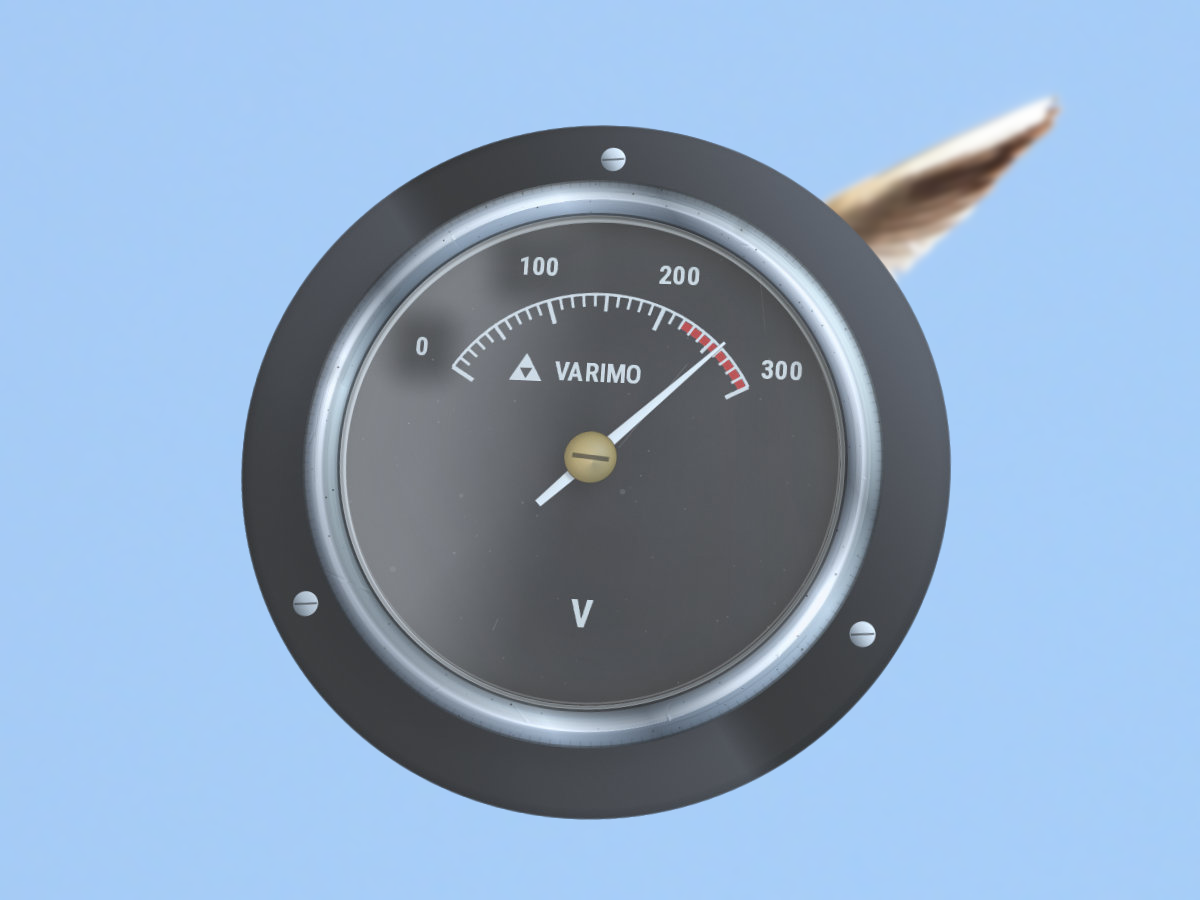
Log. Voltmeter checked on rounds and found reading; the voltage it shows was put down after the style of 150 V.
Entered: 260 V
